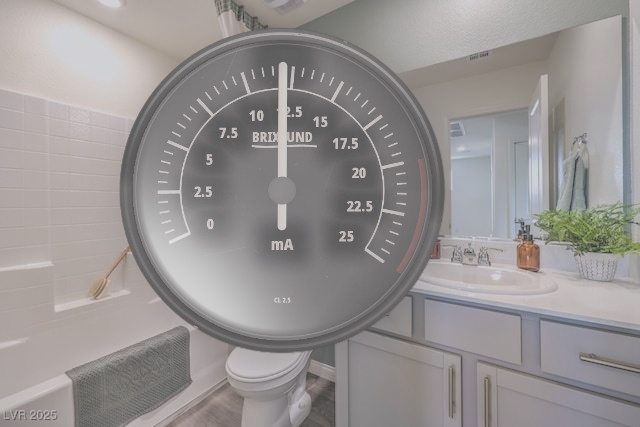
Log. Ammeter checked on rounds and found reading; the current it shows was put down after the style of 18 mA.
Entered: 12 mA
